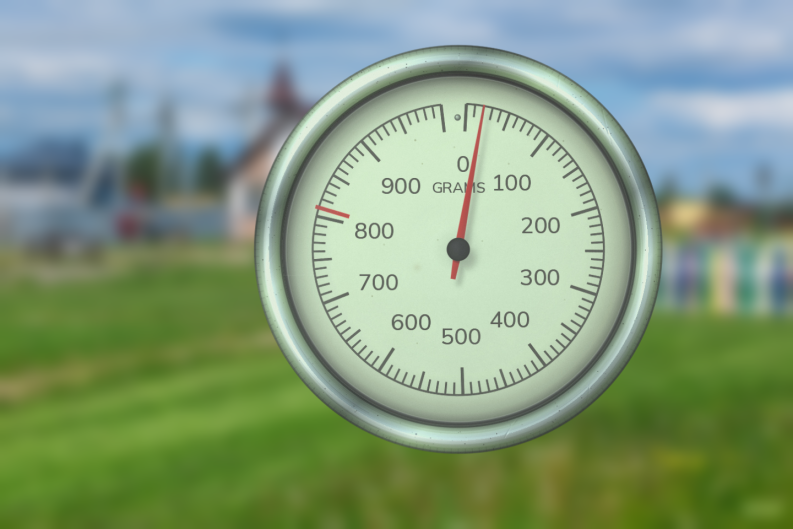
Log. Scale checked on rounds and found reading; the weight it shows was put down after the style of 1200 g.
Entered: 20 g
